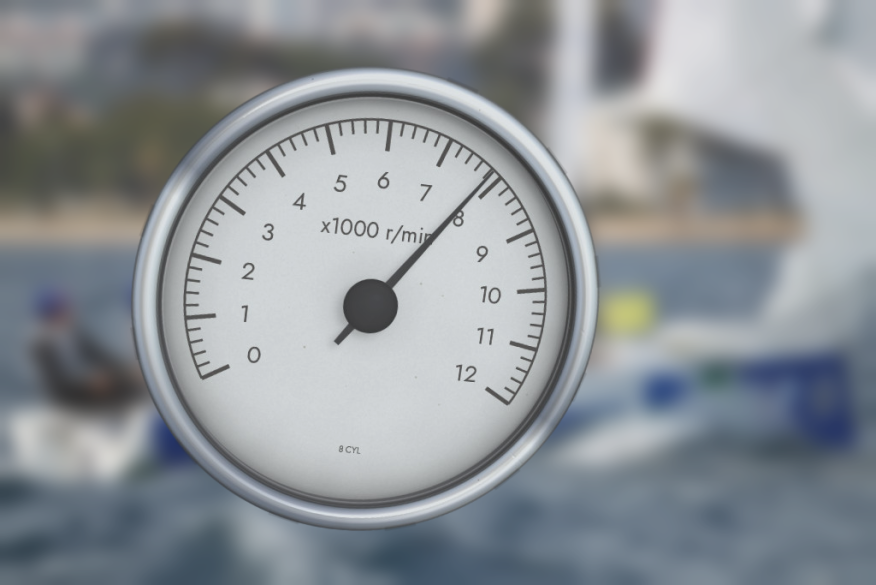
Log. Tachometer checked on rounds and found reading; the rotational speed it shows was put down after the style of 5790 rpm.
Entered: 7800 rpm
